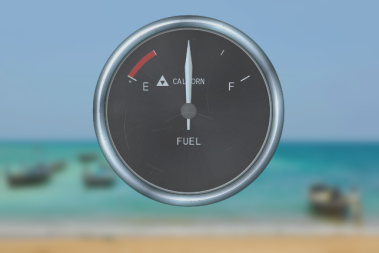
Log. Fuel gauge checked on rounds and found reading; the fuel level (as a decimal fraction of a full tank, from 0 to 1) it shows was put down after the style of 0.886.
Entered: 0.5
